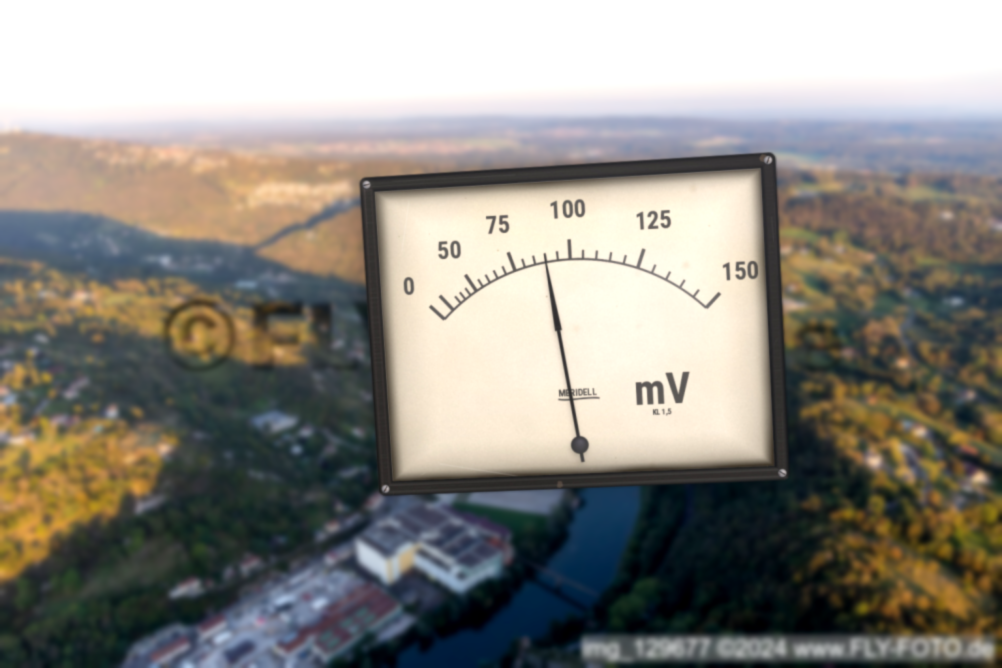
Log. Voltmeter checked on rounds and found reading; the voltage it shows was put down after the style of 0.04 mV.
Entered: 90 mV
